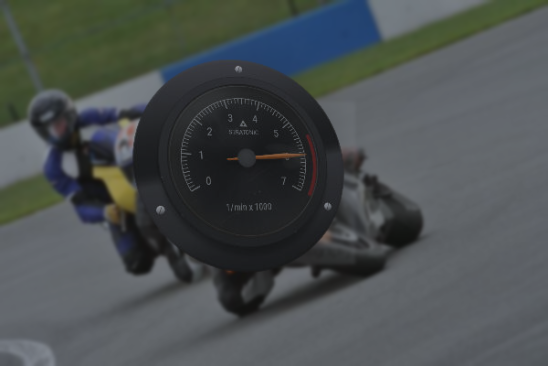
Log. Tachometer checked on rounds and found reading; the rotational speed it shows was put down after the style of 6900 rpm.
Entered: 6000 rpm
